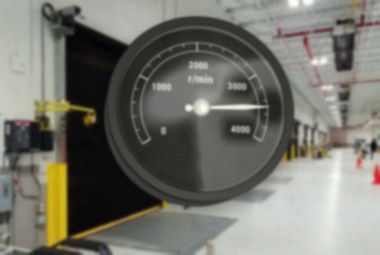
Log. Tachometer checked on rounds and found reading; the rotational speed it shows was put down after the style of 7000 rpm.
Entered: 3500 rpm
